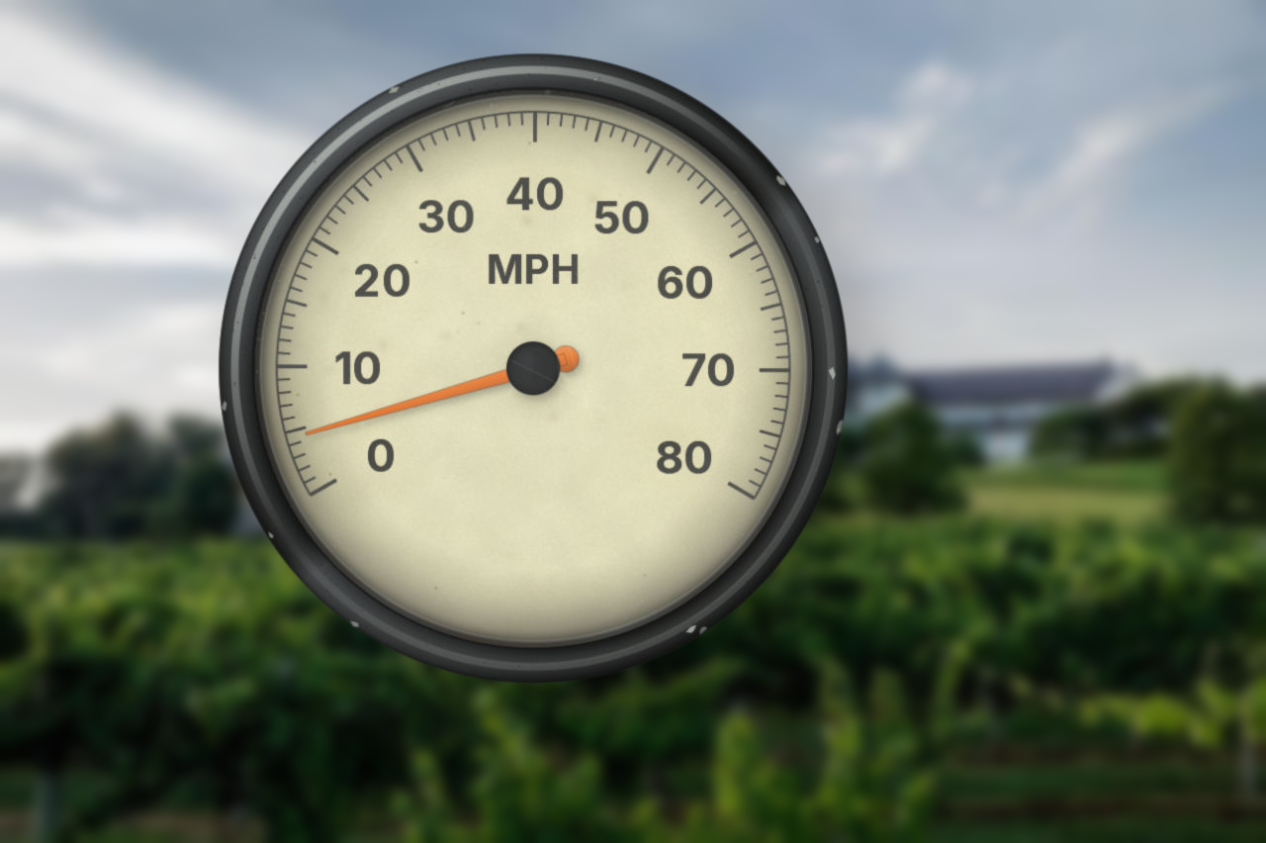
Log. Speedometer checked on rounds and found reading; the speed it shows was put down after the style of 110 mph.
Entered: 4.5 mph
